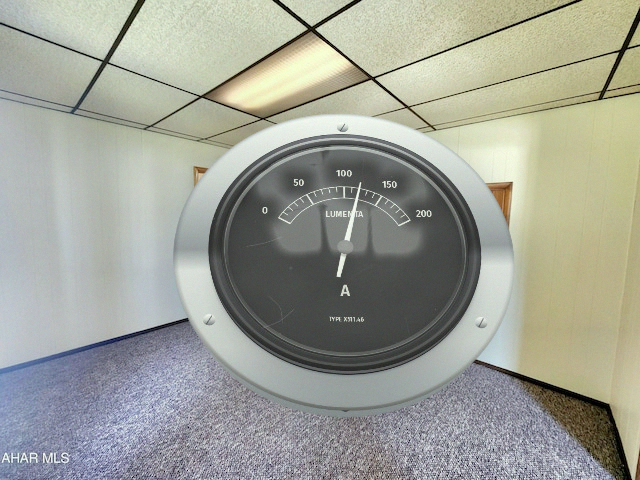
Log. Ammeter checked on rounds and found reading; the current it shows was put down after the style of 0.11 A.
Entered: 120 A
